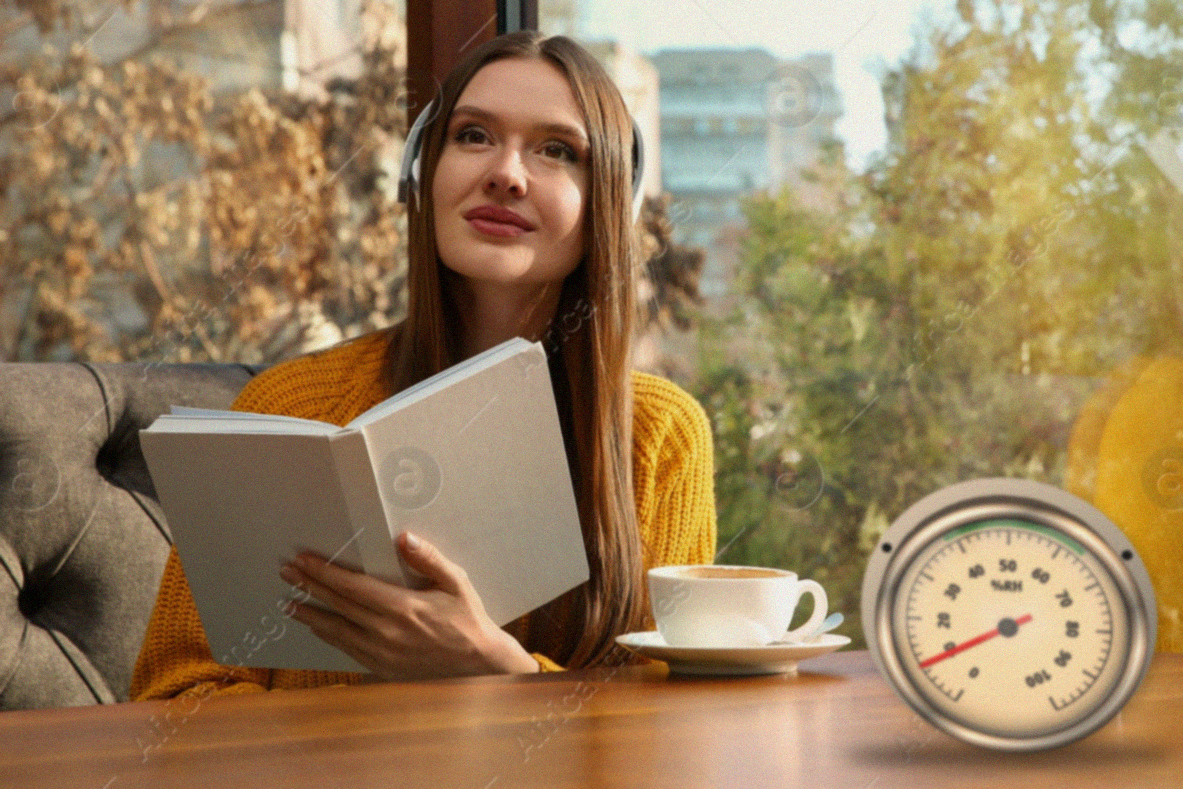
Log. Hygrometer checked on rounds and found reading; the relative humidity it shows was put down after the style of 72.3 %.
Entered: 10 %
